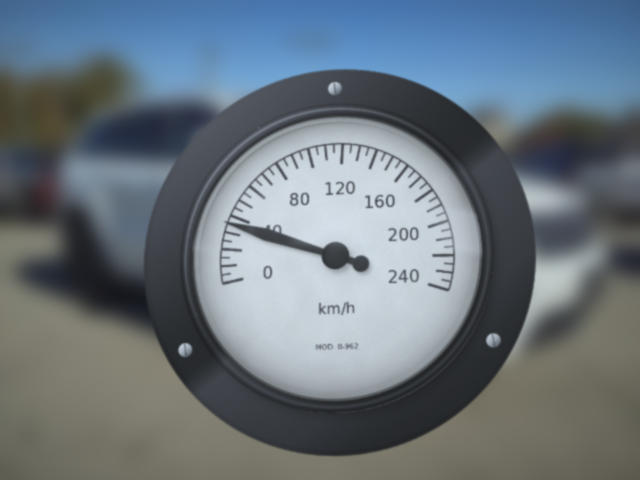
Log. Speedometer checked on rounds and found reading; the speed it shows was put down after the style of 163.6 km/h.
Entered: 35 km/h
